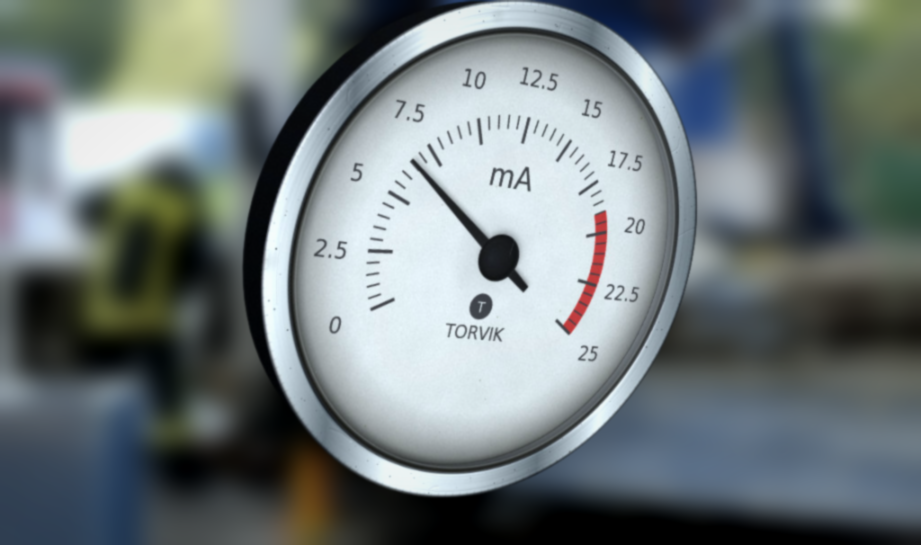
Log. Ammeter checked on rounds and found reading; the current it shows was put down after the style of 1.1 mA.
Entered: 6.5 mA
